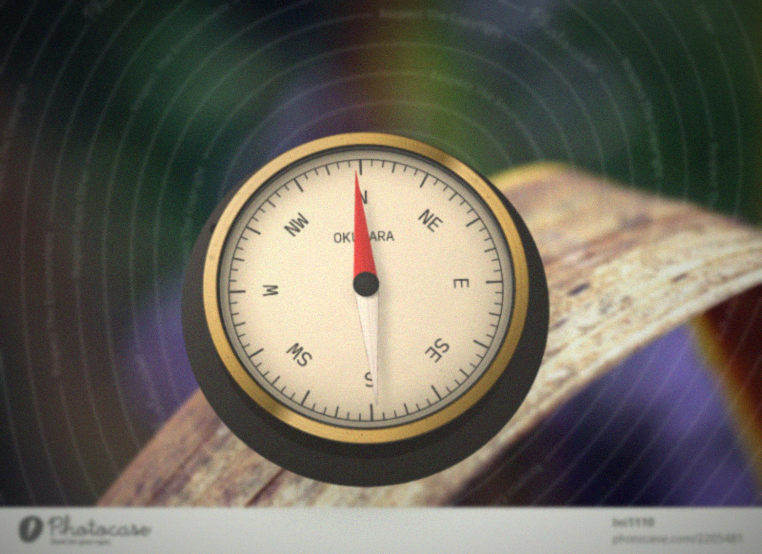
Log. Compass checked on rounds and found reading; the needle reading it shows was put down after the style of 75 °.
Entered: 357.5 °
